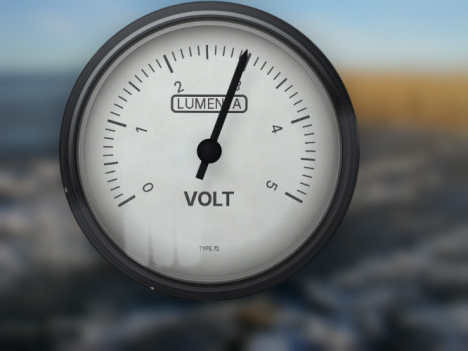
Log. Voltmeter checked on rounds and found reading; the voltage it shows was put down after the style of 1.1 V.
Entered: 2.95 V
